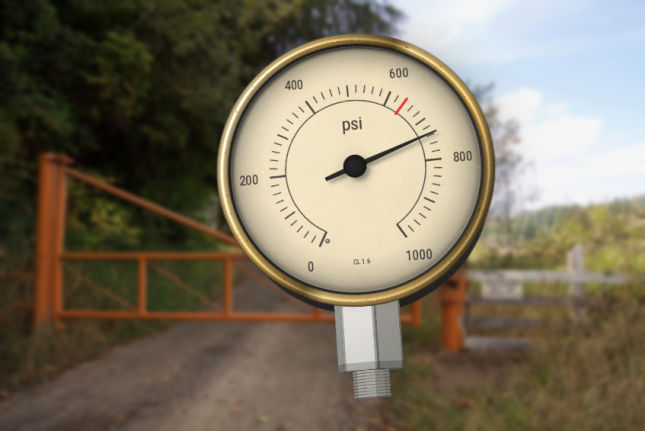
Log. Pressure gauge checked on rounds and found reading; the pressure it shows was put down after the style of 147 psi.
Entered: 740 psi
